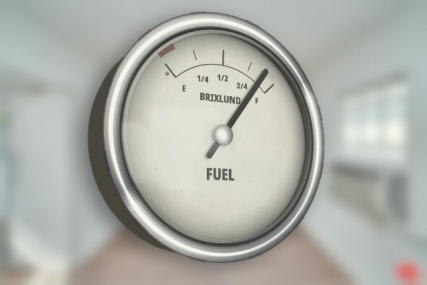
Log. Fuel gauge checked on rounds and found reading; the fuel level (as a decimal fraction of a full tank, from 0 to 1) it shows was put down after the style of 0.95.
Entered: 0.875
